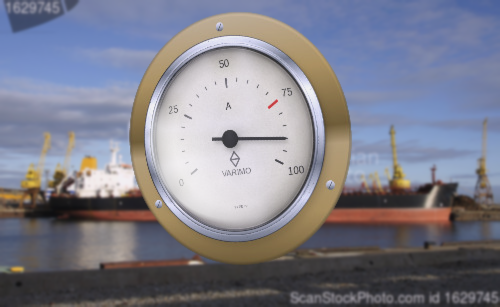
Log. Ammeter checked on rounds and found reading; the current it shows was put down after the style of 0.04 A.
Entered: 90 A
